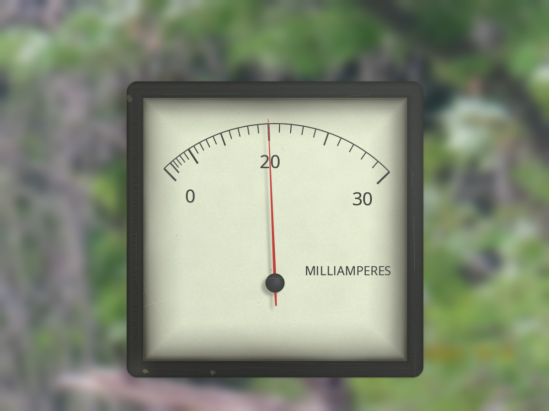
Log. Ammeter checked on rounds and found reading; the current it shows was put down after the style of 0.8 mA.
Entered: 20 mA
